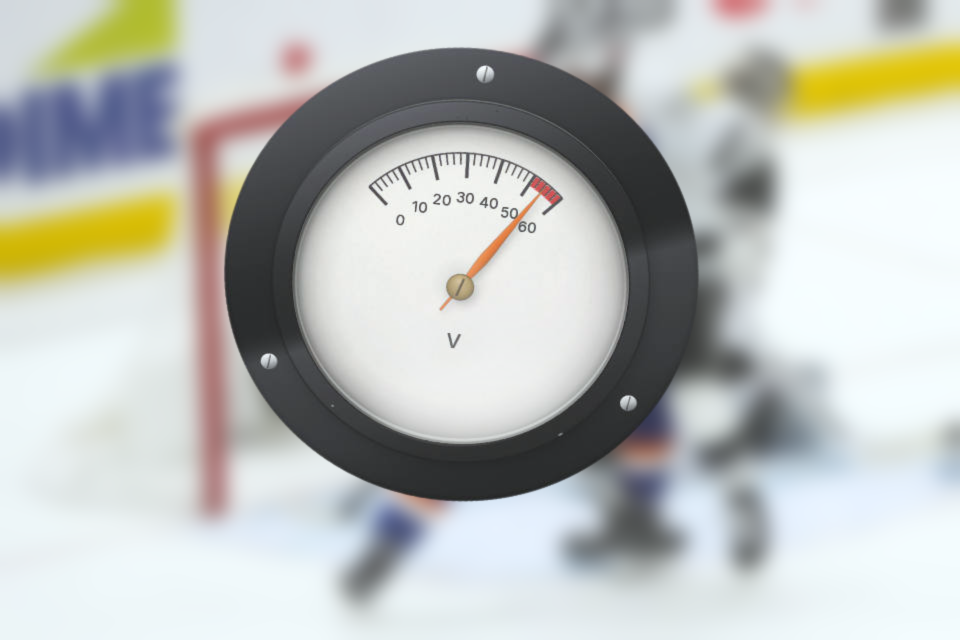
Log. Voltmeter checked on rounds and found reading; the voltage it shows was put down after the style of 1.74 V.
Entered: 54 V
